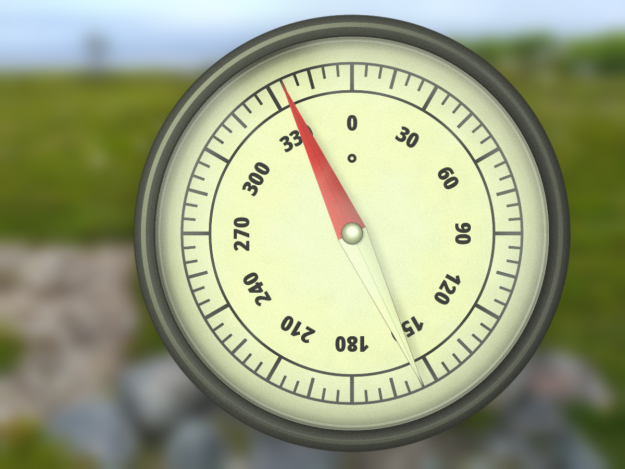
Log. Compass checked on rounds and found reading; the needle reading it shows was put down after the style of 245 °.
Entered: 335 °
